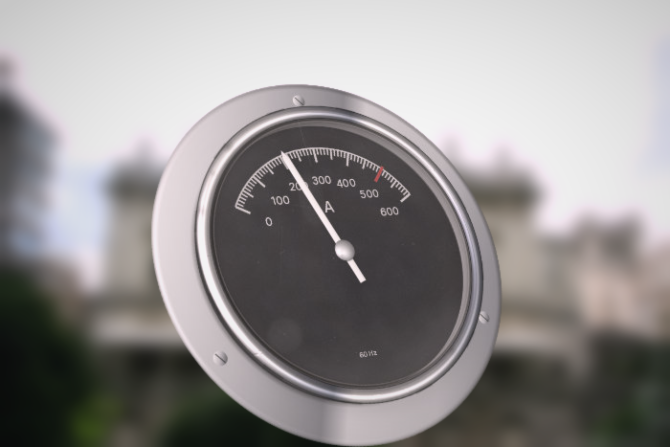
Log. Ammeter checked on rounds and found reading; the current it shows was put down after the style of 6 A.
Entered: 200 A
